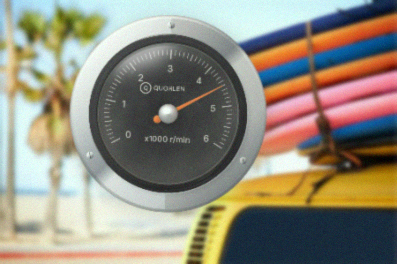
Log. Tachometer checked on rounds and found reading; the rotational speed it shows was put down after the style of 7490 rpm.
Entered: 4500 rpm
